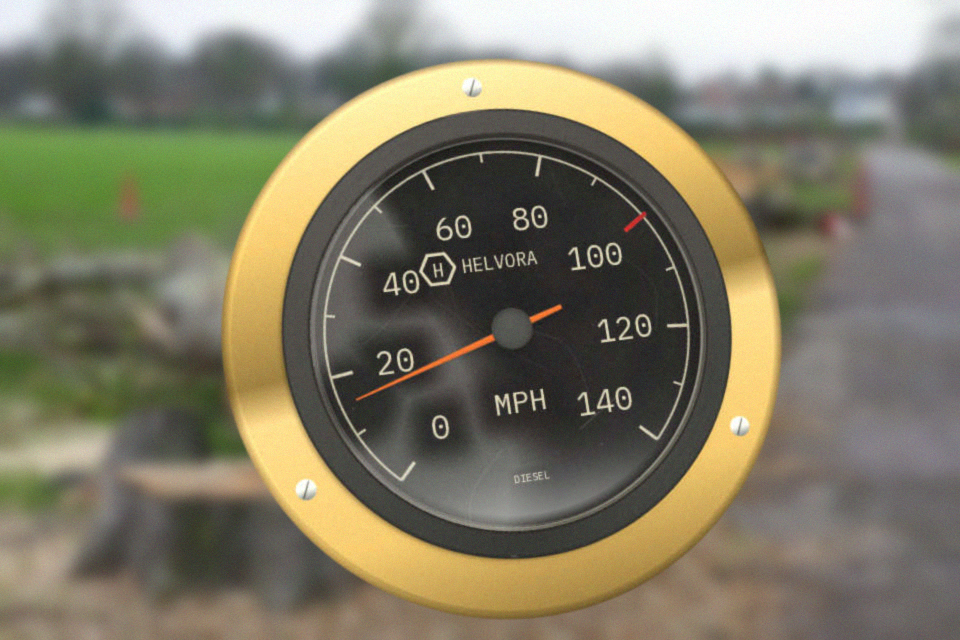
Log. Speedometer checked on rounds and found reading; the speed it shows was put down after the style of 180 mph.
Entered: 15 mph
